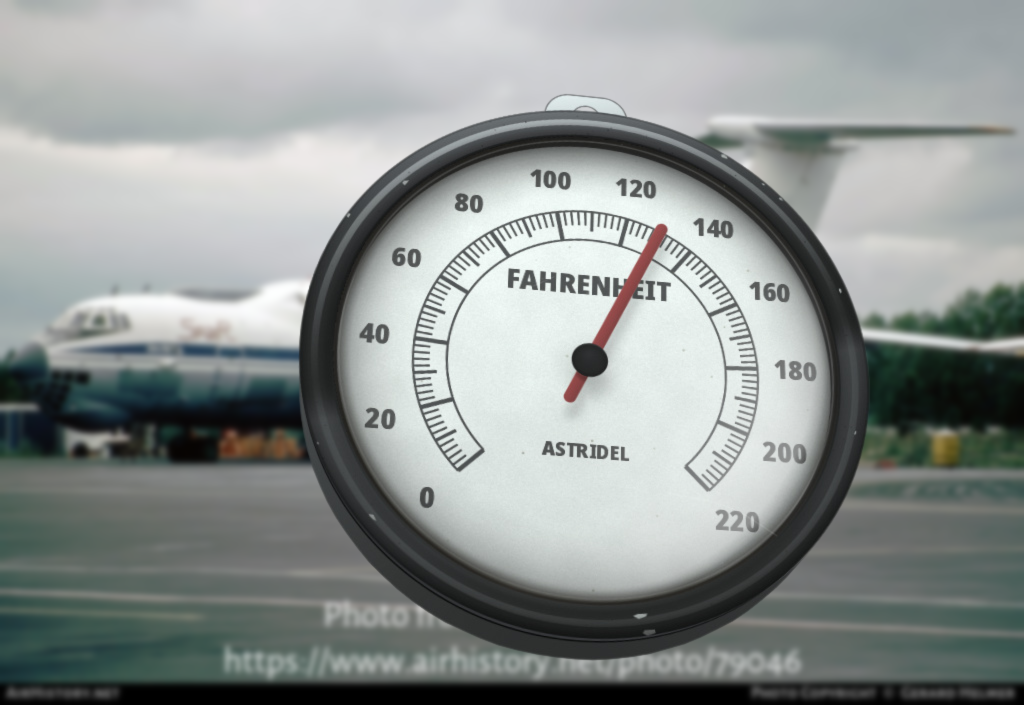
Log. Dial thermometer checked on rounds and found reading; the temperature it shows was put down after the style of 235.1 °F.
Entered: 130 °F
